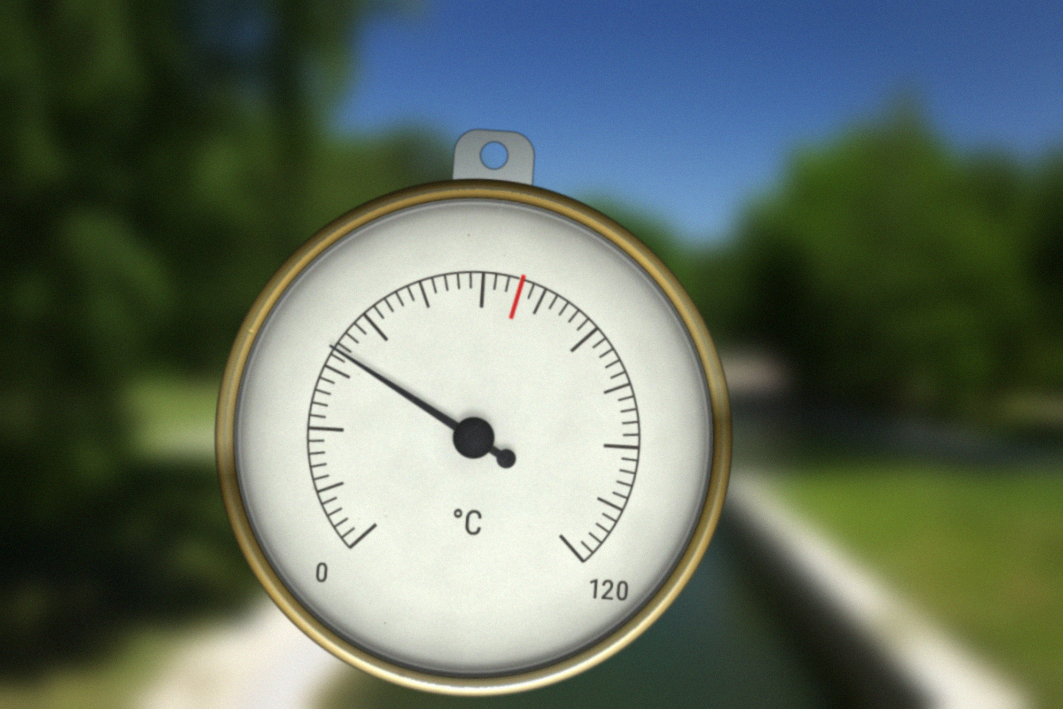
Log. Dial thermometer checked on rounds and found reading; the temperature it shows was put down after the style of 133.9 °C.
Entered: 33 °C
